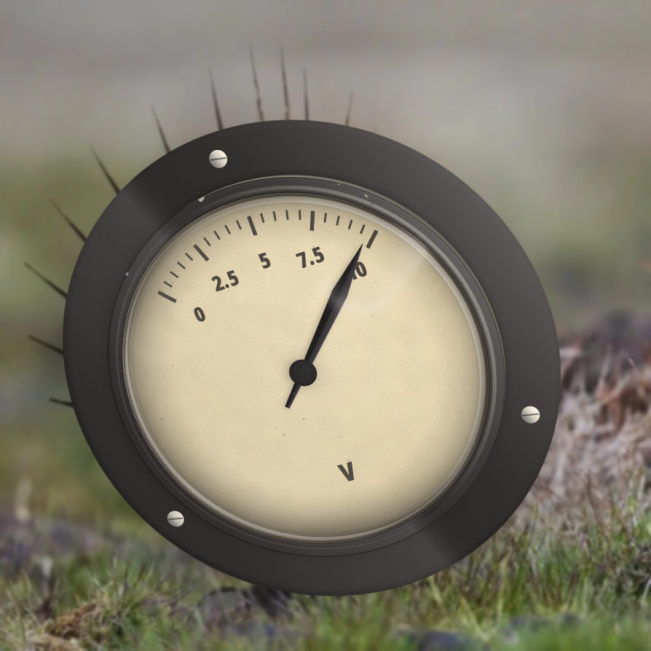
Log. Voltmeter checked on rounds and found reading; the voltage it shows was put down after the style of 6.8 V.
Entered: 9.75 V
